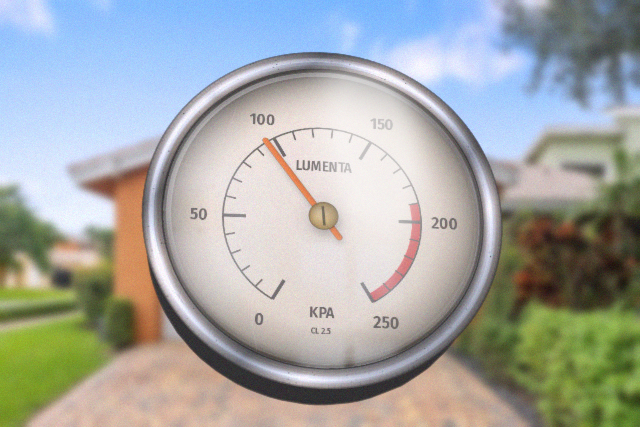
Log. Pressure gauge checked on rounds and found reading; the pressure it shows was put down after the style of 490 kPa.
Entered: 95 kPa
